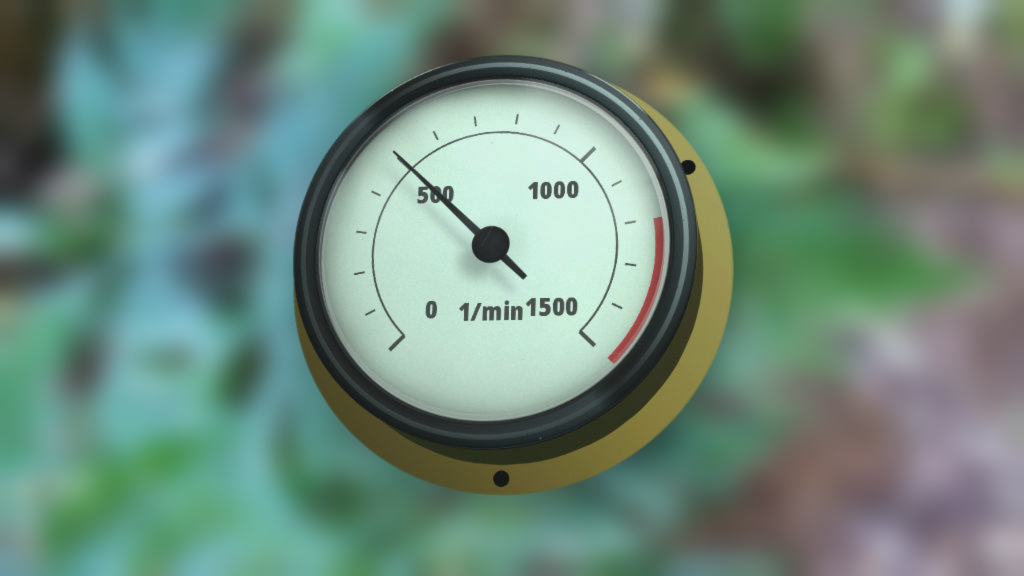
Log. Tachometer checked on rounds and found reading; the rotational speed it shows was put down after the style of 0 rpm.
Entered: 500 rpm
